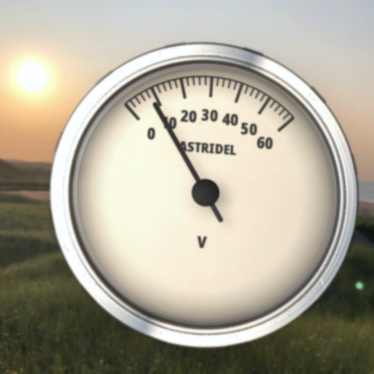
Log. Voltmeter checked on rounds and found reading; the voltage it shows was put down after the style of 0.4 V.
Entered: 8 V
